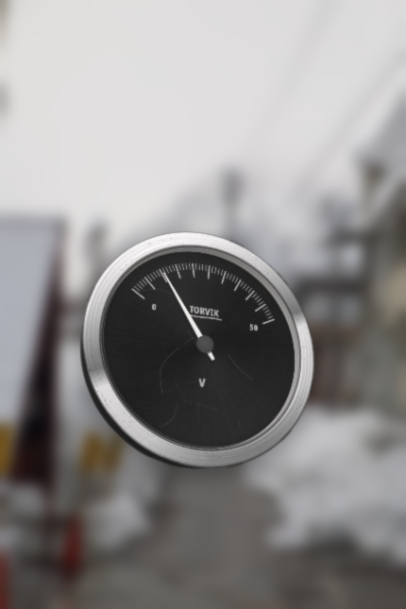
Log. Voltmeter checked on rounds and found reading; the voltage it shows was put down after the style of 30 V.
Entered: 10 V
